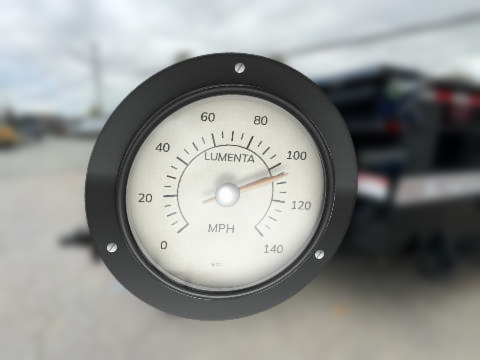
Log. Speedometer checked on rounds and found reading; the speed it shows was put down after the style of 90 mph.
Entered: 105 mph
